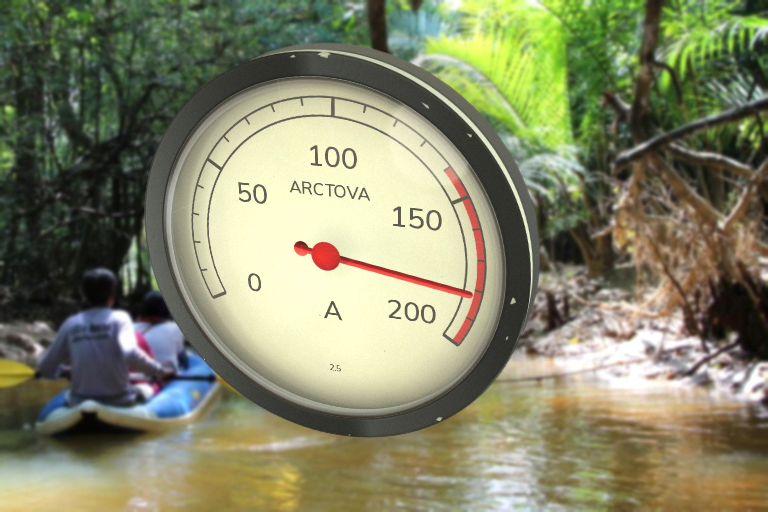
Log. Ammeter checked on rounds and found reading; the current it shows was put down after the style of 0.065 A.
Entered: 180 A
